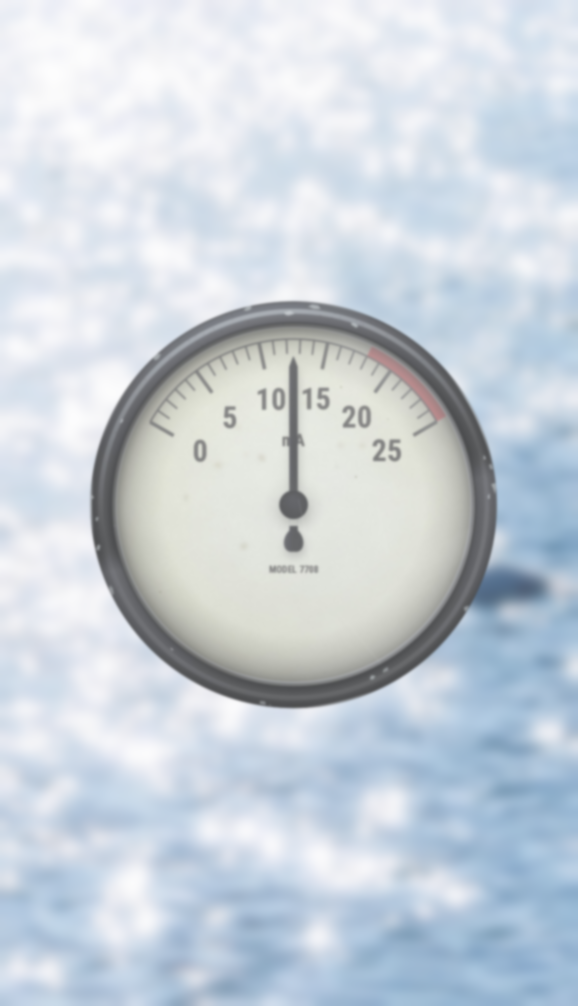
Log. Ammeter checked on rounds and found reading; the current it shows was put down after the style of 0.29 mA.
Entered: 12.5 mA
